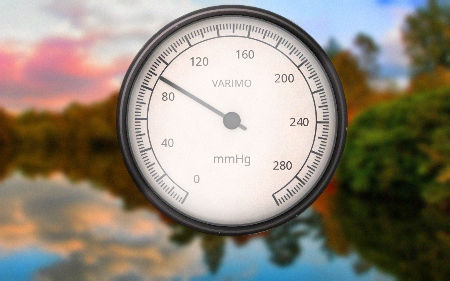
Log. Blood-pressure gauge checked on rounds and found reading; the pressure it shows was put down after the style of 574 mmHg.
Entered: 90 mmHg
